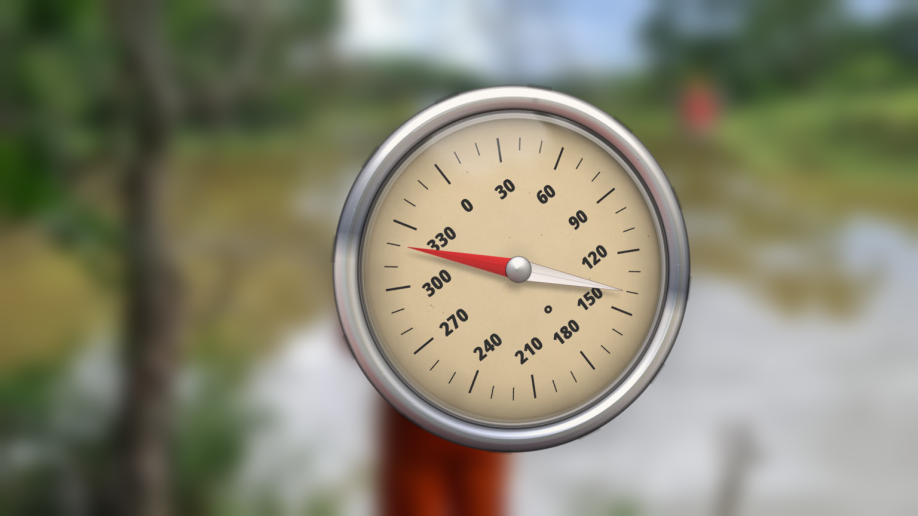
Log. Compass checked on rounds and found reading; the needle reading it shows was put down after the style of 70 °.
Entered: 320 °
